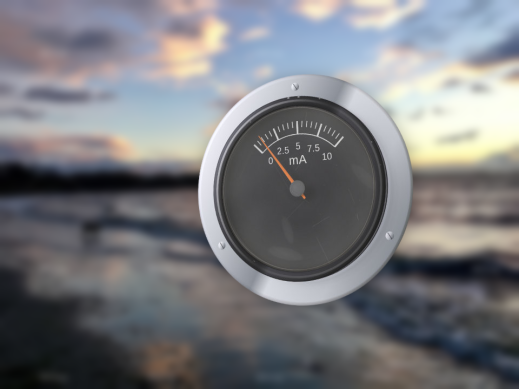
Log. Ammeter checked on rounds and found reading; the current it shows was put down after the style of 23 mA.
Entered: 1 mA
